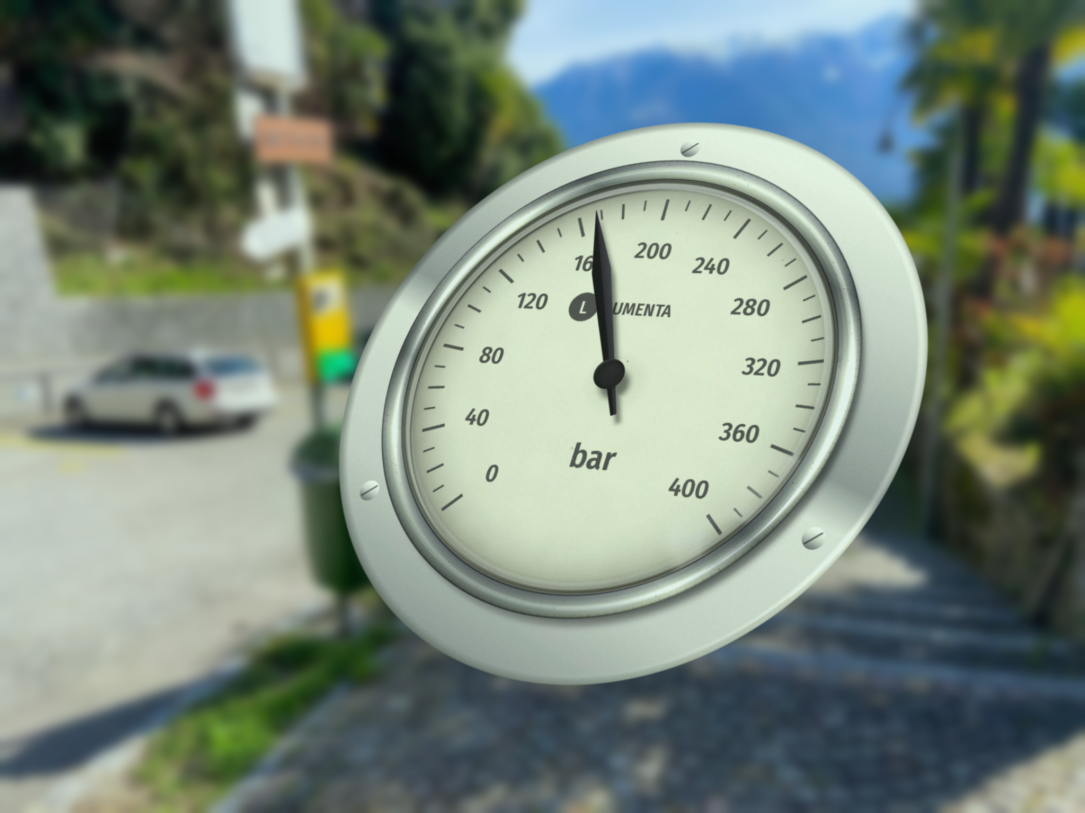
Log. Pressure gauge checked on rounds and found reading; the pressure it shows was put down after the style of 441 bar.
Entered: 170 bar
